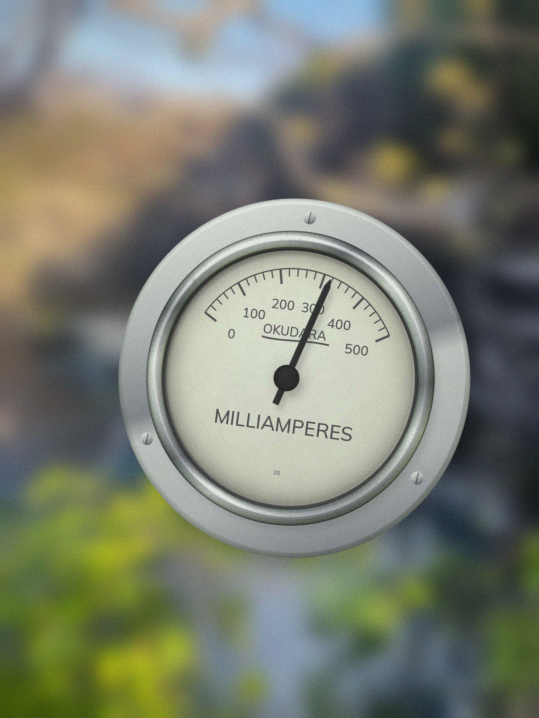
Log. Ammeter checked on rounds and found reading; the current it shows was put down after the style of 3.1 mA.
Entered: 320 mA
